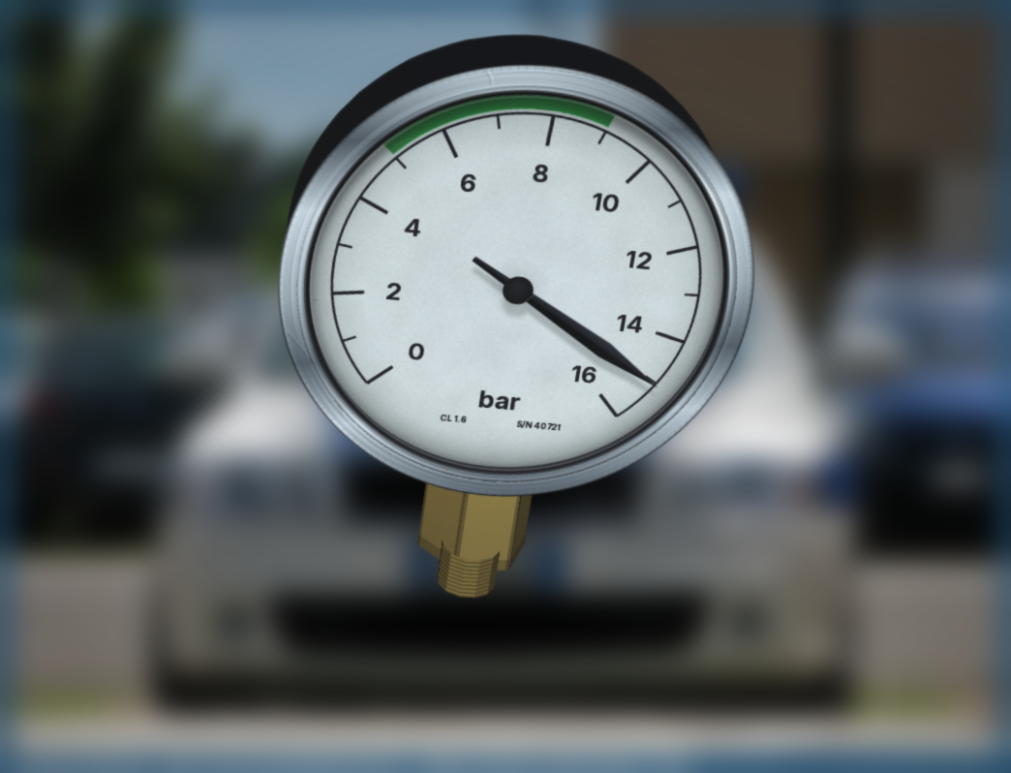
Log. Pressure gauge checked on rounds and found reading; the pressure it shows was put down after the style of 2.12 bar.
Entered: 15 bar
